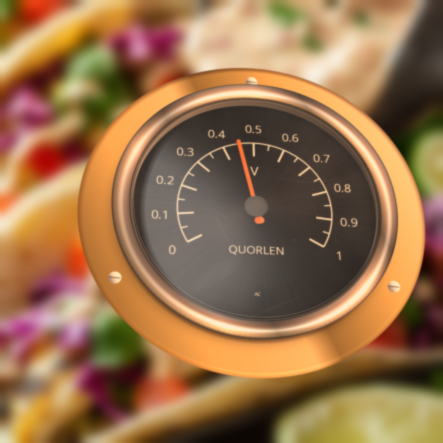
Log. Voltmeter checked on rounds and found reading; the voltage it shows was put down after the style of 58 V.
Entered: 0.45 V
